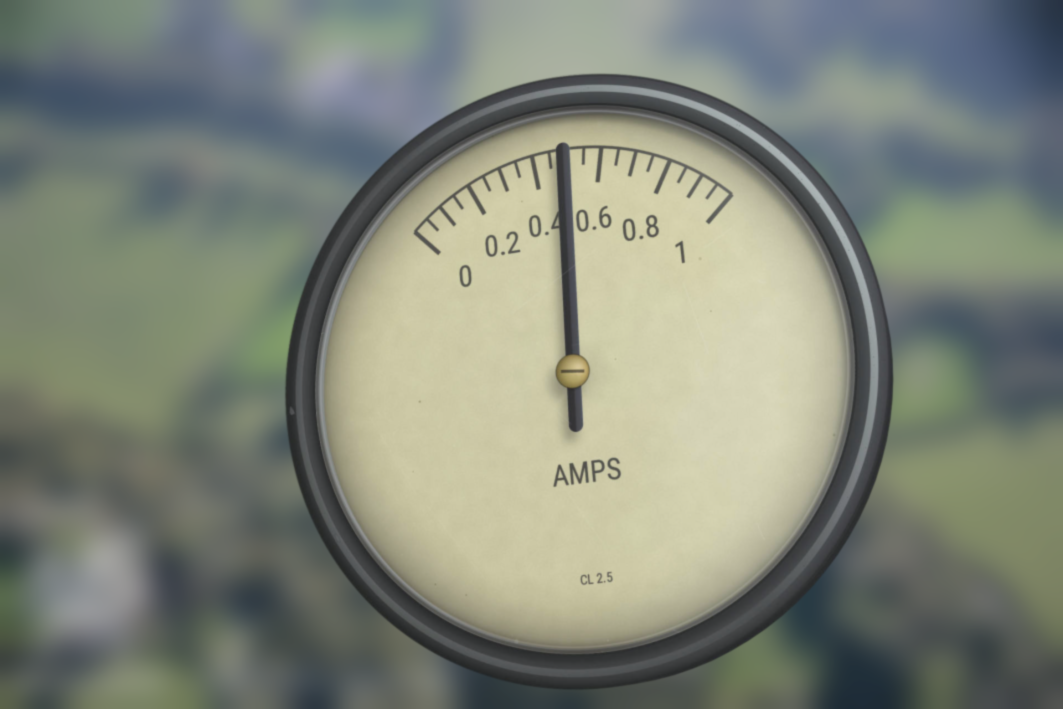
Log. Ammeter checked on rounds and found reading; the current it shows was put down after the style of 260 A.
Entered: 0.5 A
